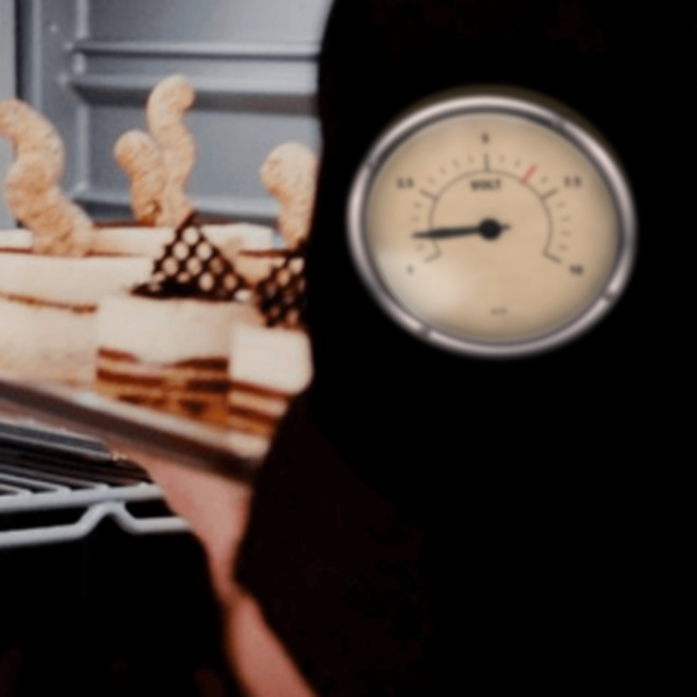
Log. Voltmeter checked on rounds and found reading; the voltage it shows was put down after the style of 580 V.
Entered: 1 V
